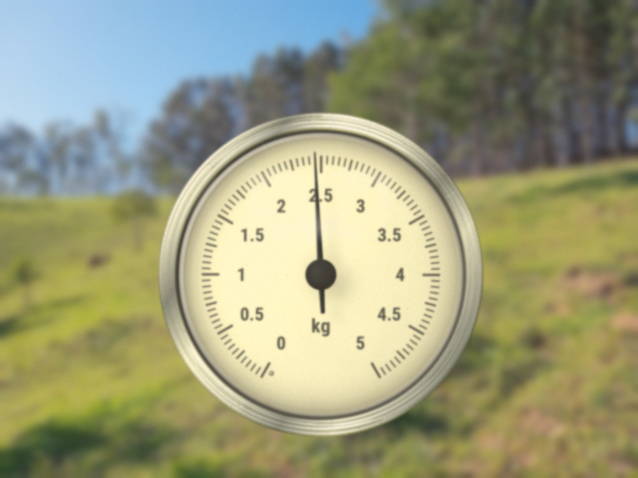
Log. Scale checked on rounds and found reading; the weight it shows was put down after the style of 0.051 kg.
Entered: 2.45 kg
